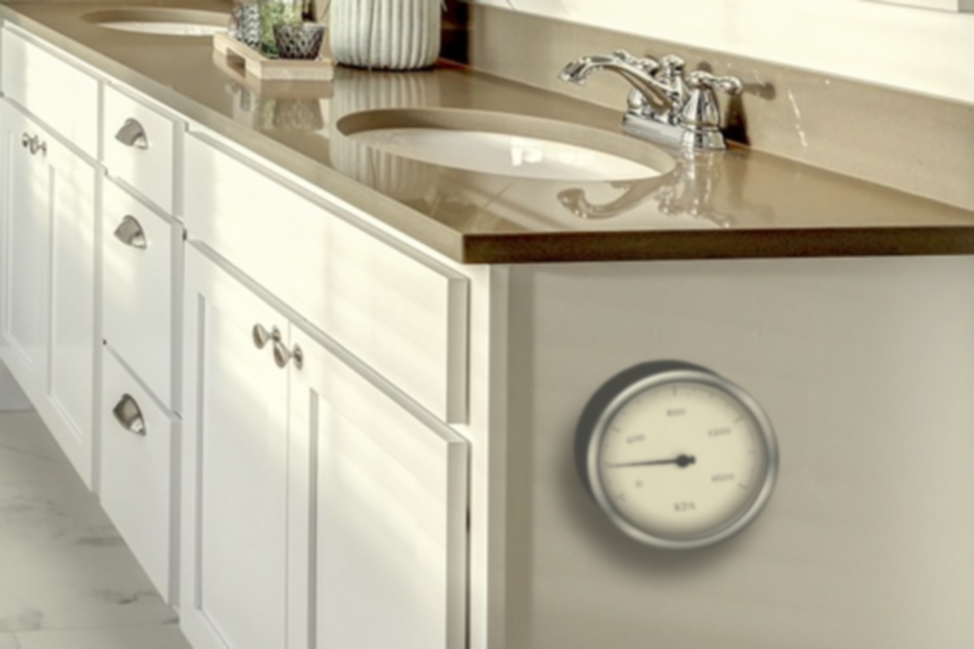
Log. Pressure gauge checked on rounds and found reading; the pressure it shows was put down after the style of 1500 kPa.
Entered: 200 kPa
